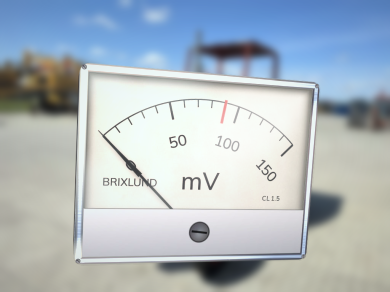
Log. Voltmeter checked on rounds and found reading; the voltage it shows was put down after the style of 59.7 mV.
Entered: 0 mV
